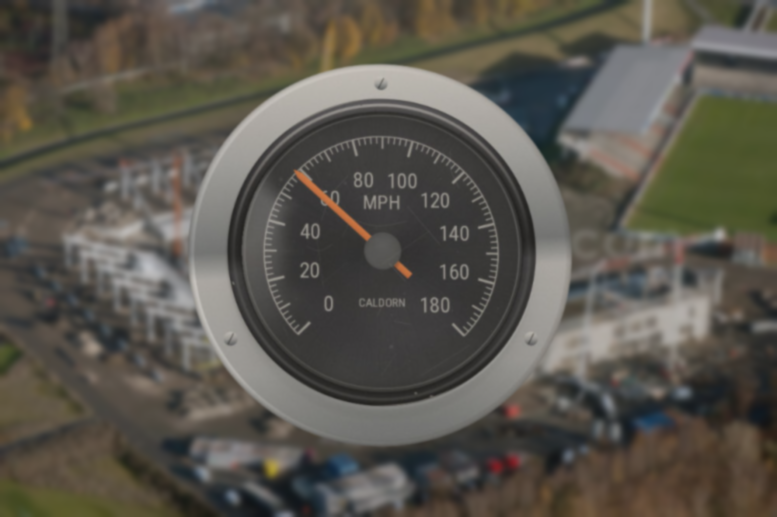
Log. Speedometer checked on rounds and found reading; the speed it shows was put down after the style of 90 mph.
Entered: 58 mph
